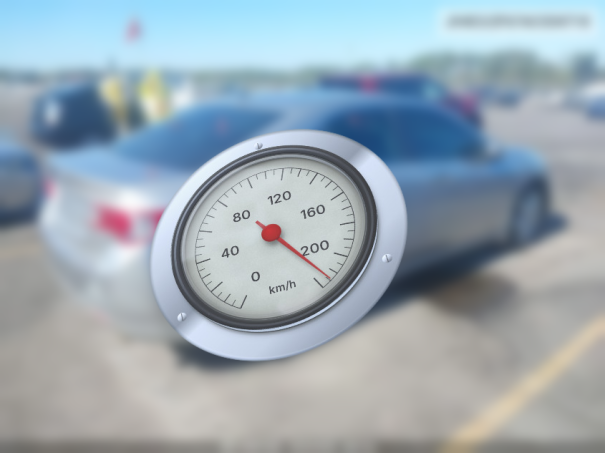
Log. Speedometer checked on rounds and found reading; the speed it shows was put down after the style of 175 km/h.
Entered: 215 km/h
